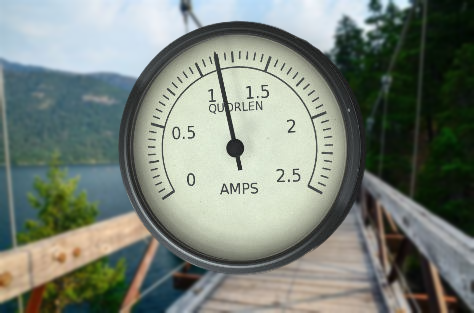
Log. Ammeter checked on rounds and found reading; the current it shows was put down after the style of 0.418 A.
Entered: 1.15 A
